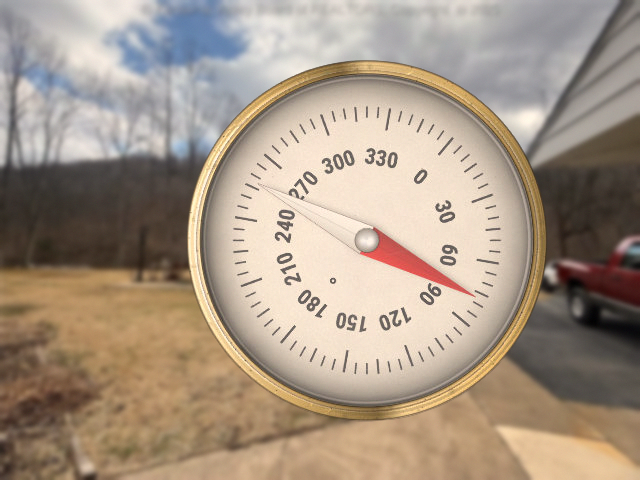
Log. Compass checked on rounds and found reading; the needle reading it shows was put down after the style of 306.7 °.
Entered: 77.5 °
